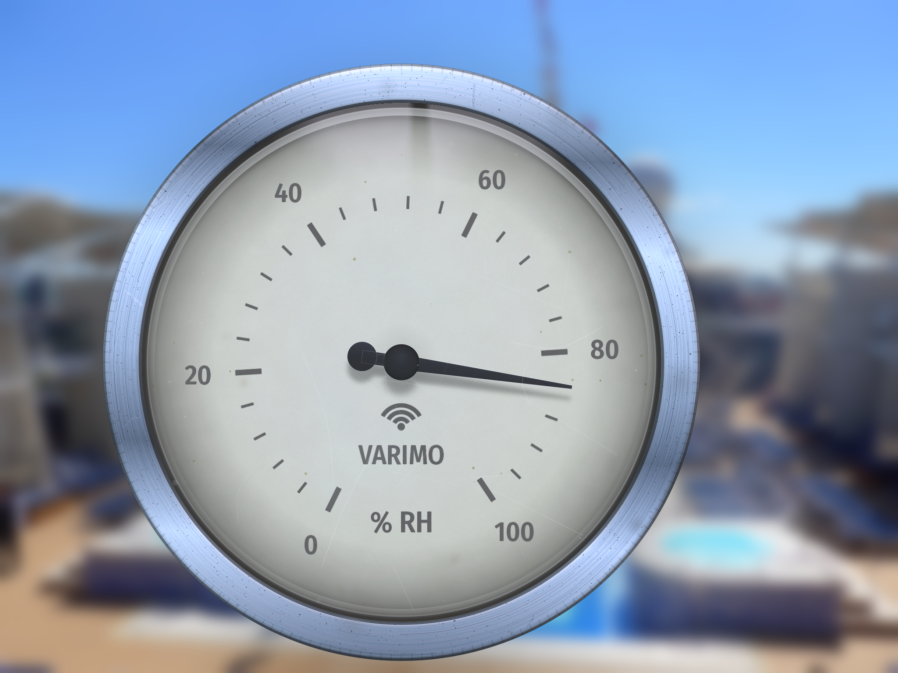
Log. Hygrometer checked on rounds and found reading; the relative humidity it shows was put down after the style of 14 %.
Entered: 84 %
